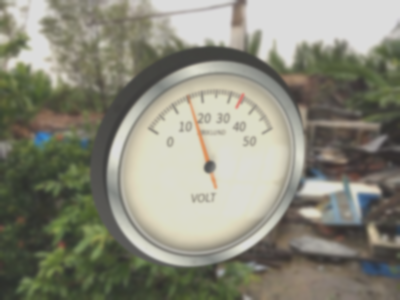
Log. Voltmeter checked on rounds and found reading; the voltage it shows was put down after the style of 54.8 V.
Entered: 15 V
